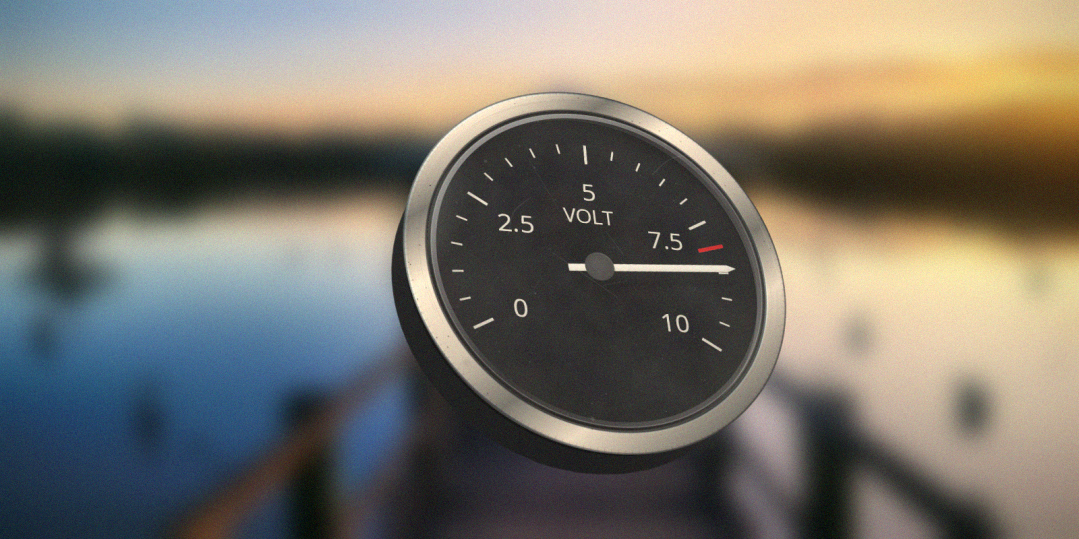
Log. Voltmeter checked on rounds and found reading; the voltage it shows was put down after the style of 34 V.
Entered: 8.5 V
